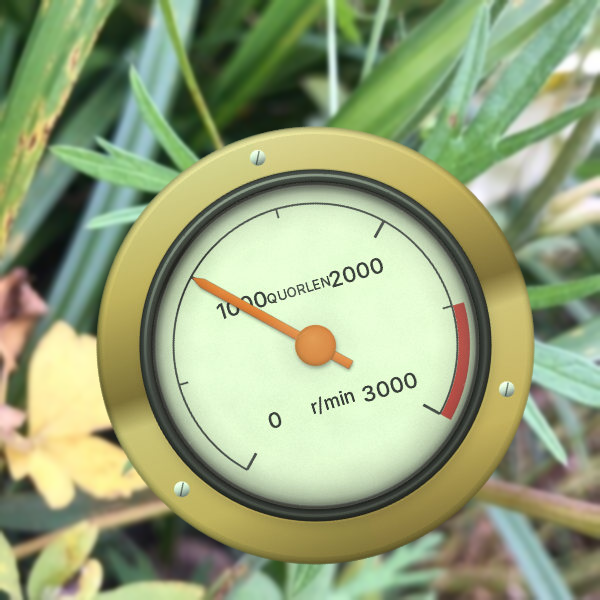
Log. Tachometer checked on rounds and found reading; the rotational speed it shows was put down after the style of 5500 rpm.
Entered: 1000 rpm
